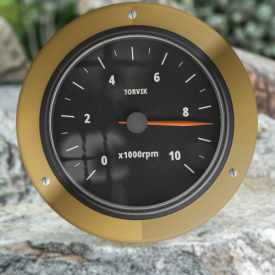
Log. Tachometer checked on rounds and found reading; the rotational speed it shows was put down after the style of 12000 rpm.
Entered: 8500 rpm
